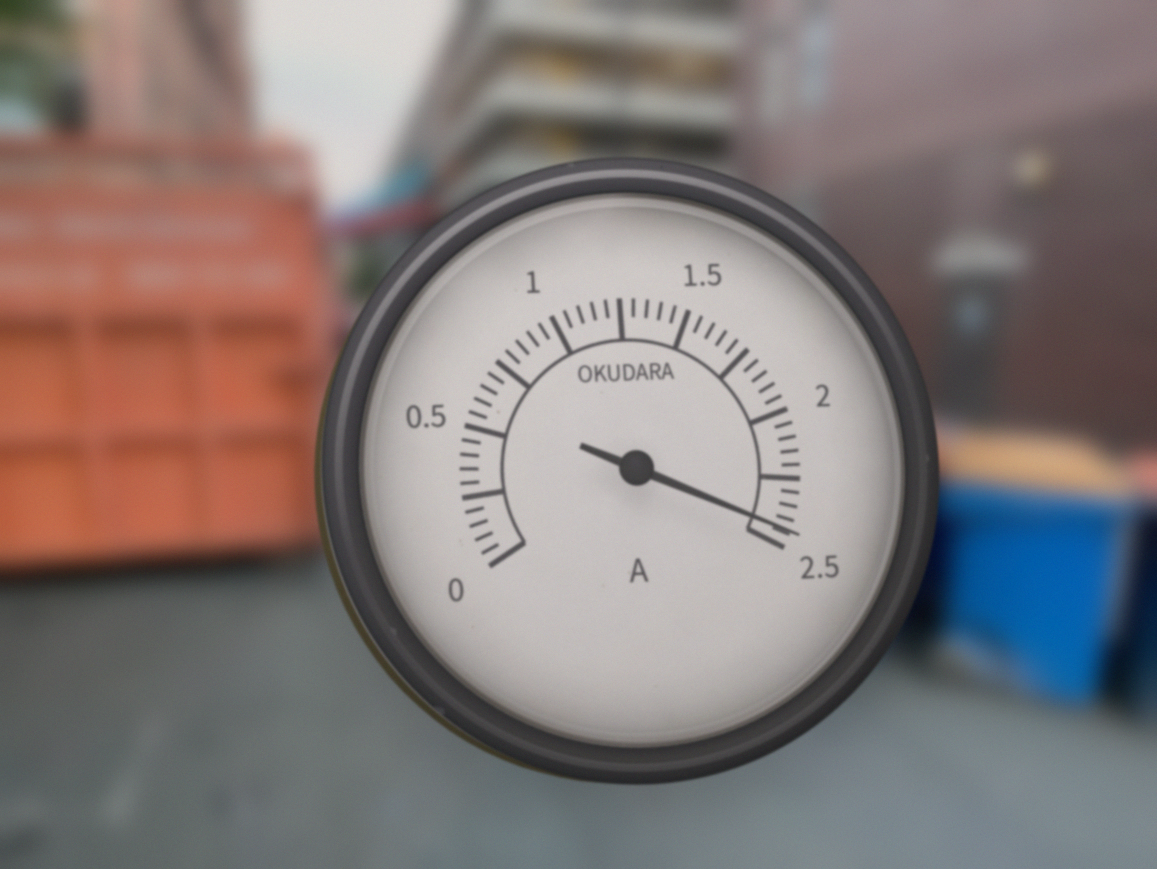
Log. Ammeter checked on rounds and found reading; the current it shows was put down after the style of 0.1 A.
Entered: 2.45 A
